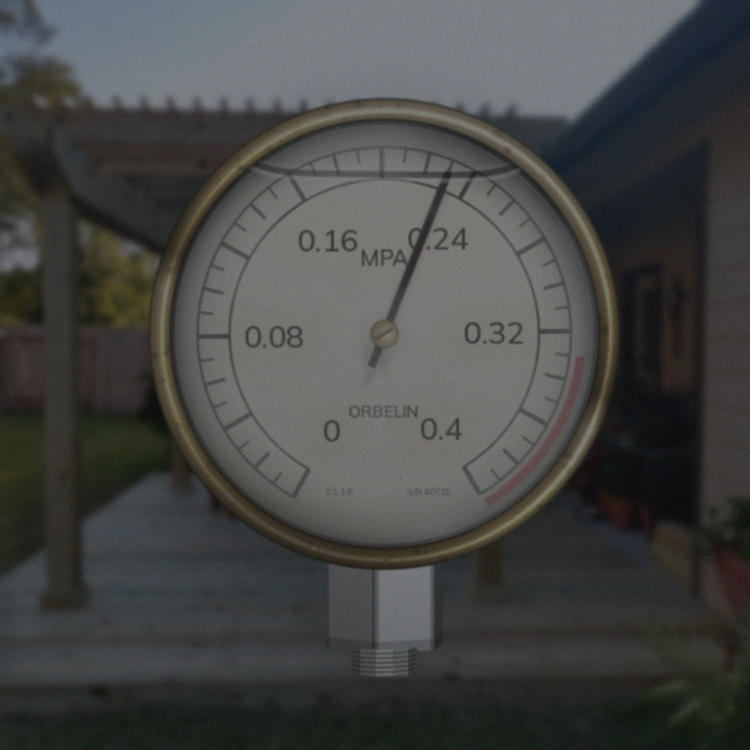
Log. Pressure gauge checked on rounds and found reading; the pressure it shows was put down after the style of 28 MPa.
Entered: 0.23 MPa
